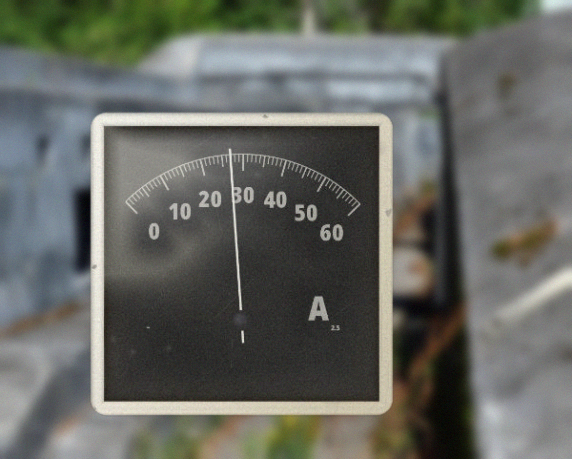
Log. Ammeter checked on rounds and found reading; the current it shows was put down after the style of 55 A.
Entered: 27 A
